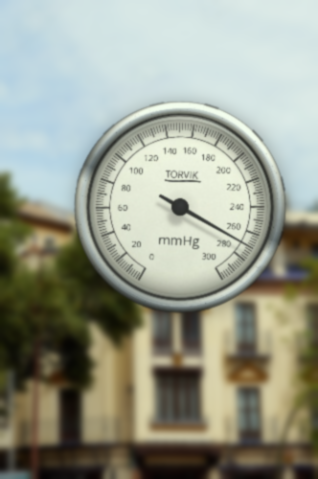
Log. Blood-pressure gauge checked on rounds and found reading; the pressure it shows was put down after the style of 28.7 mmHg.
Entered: 270 mmHg
